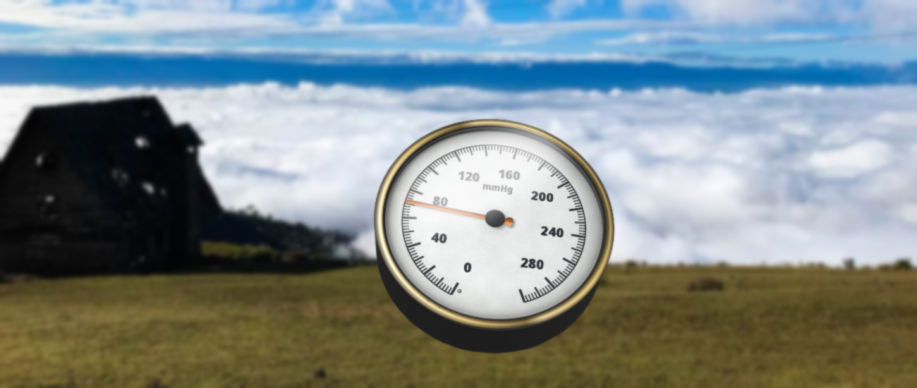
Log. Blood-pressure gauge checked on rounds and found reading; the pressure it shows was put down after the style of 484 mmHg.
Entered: 70 mmHg
